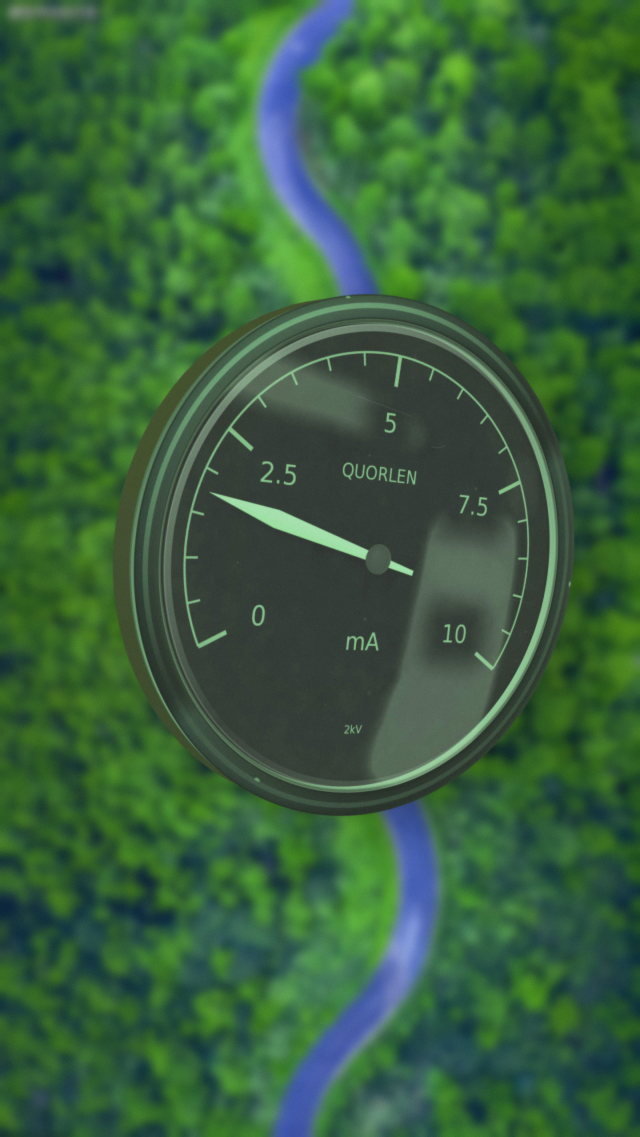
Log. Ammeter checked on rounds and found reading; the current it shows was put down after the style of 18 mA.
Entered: 1.75 mA
